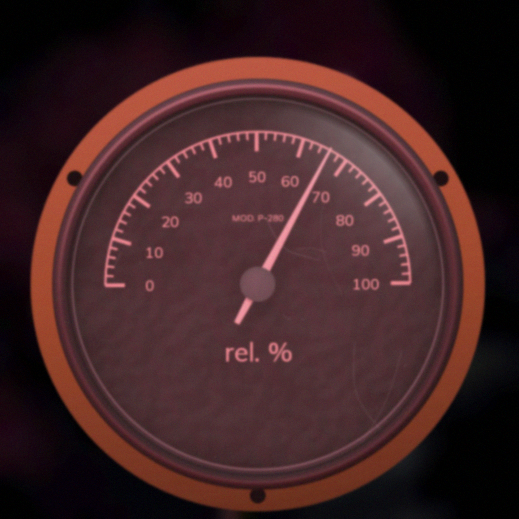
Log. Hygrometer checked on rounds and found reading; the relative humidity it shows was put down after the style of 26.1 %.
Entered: 66 %
